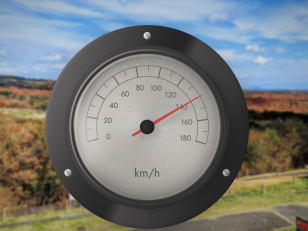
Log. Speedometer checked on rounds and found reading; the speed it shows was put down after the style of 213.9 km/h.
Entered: 140 km/h
